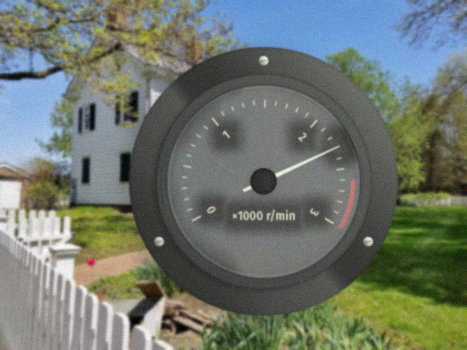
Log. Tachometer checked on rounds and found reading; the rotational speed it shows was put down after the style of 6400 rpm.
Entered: 2300 rpm
